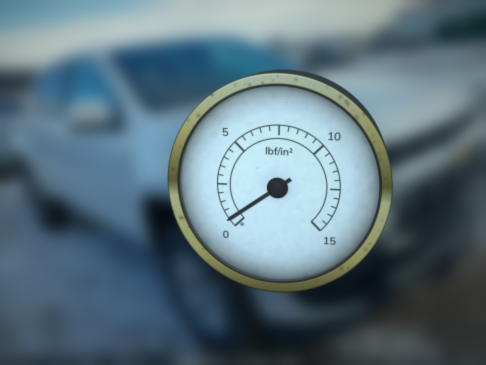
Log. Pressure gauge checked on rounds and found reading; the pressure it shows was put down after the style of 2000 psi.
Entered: 0.5 psi
